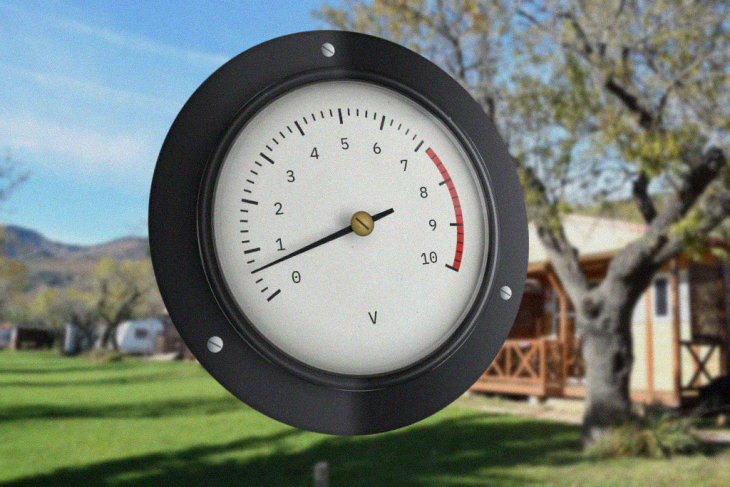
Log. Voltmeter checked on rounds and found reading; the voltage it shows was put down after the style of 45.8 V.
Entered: 0.6 V
